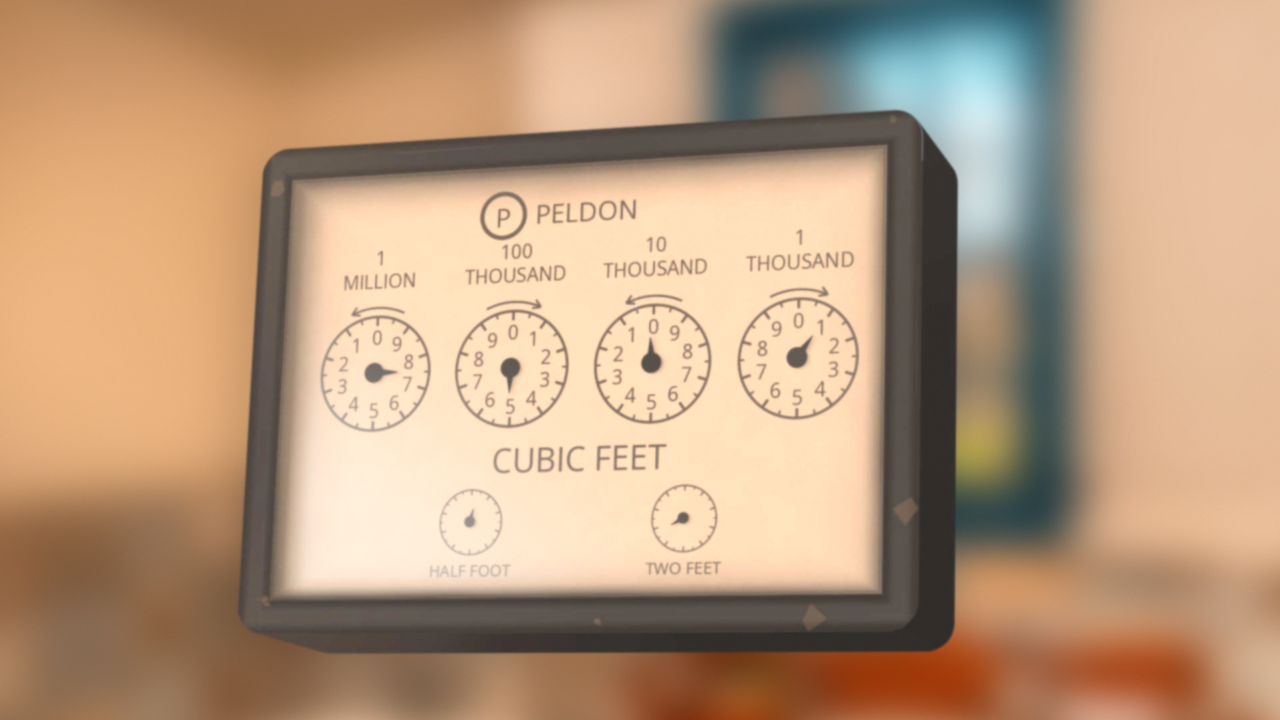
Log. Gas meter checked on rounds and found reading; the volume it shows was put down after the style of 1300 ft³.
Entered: 750100 ft³
